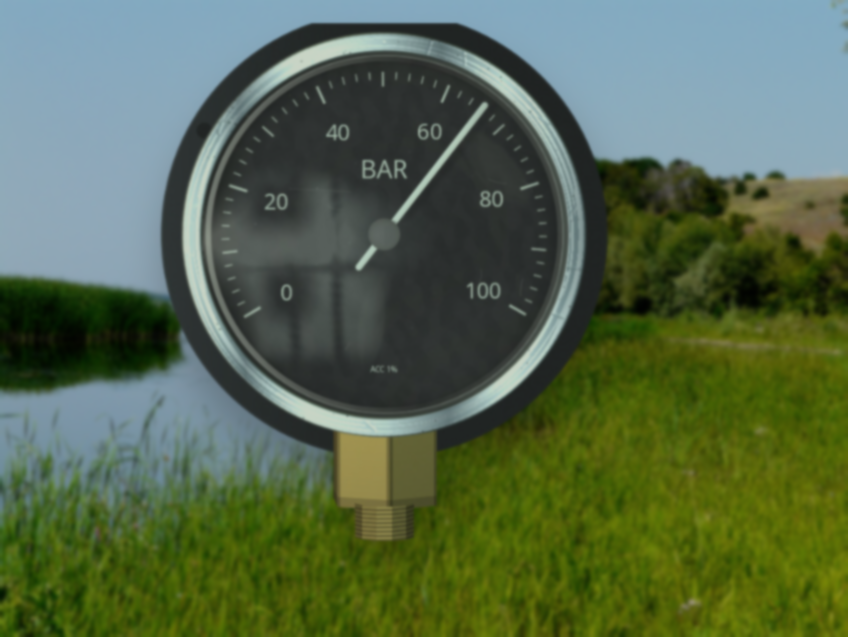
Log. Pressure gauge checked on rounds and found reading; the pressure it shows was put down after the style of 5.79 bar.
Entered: 66 bar
